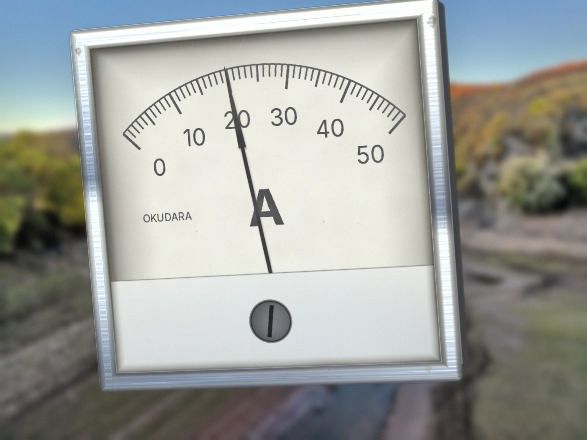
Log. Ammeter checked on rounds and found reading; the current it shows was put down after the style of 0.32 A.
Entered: 20 A
